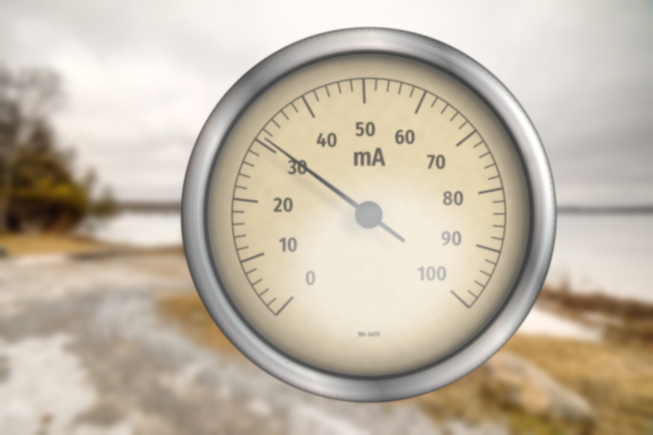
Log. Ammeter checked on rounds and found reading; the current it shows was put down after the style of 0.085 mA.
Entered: 31 mA
